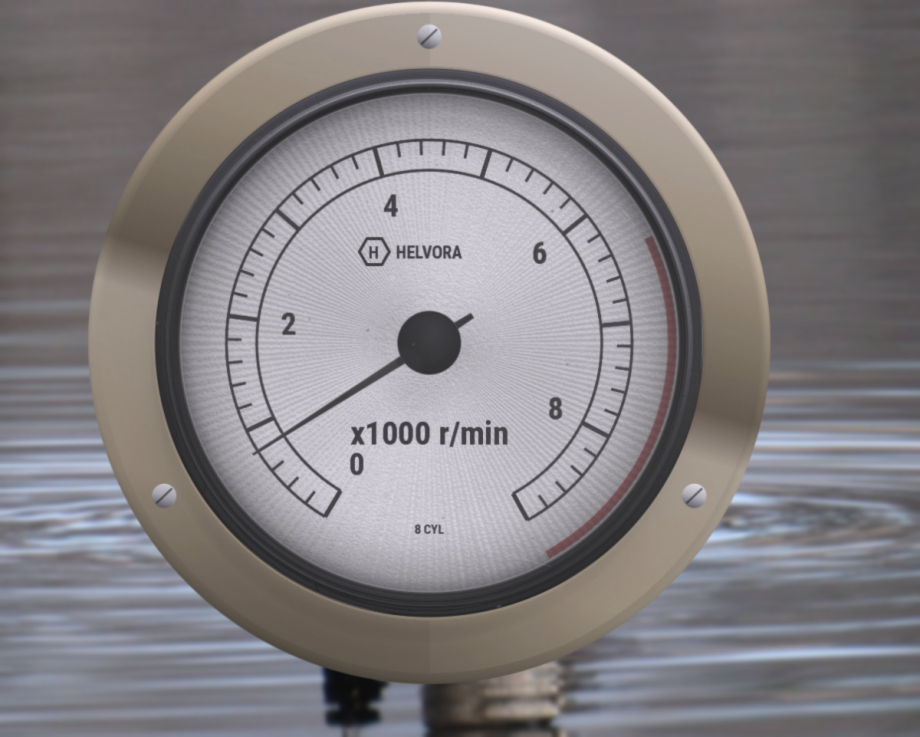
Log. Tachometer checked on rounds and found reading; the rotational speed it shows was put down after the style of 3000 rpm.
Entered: 800 rpm
